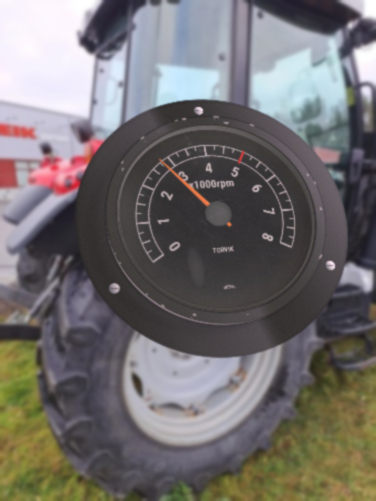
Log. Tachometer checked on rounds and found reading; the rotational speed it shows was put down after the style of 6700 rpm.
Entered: 2750 rpm
